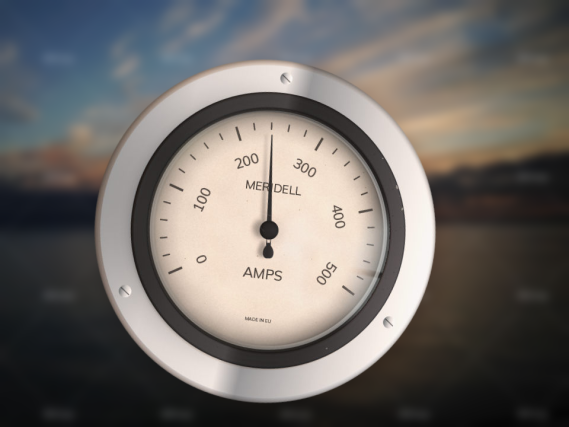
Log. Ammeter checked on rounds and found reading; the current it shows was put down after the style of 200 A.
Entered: 240 A
